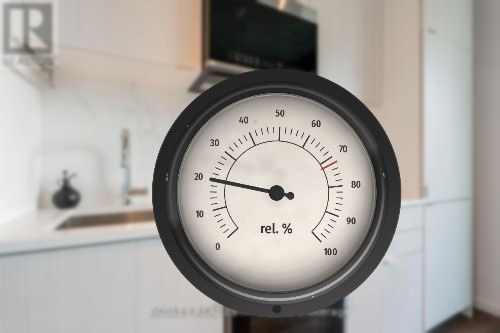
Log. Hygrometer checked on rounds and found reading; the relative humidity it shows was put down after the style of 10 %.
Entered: 20 %
